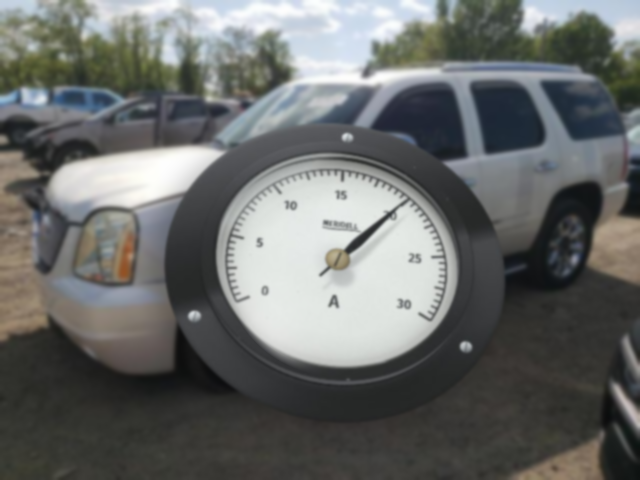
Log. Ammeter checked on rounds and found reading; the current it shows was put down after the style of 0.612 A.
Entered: 20 A
